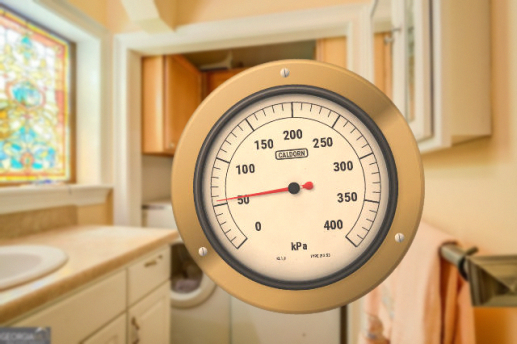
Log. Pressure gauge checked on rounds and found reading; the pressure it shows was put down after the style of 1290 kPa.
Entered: 55 kPa
